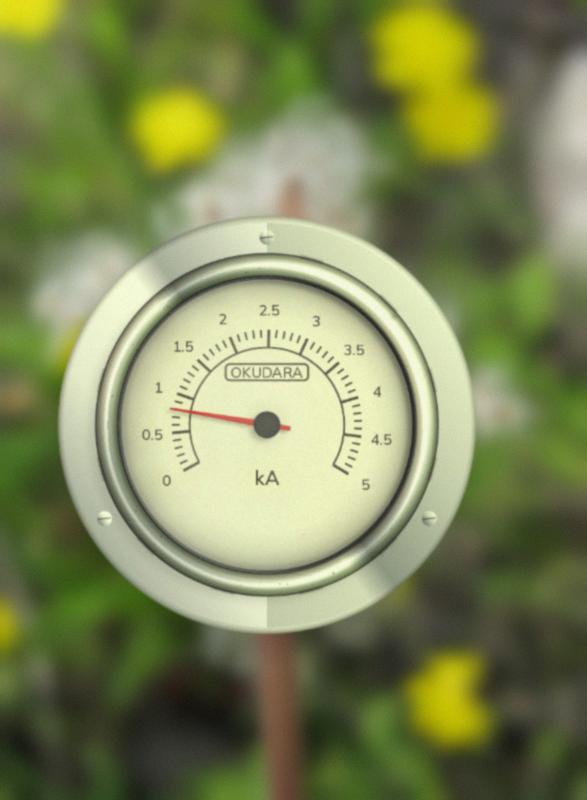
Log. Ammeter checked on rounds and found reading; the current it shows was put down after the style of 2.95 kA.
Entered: 0.8 kA
